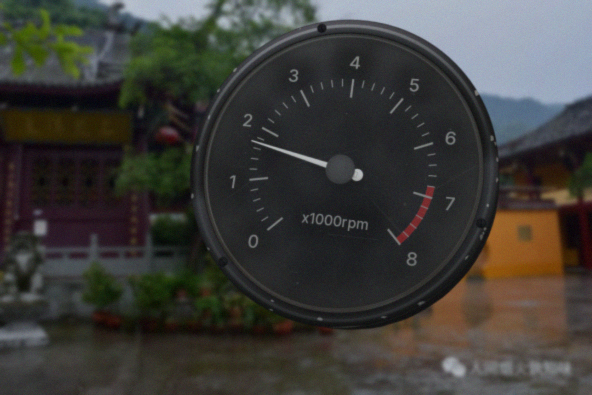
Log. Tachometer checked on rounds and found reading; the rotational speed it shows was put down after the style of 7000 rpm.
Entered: 1700 rpm
